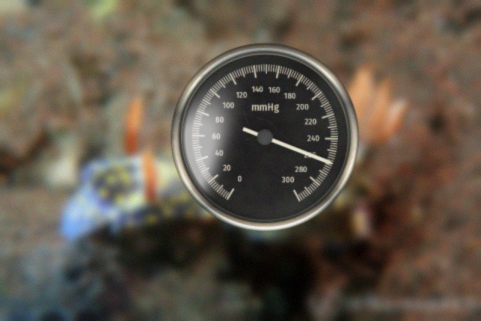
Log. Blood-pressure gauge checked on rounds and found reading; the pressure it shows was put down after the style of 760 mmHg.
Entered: 260 mmHg
